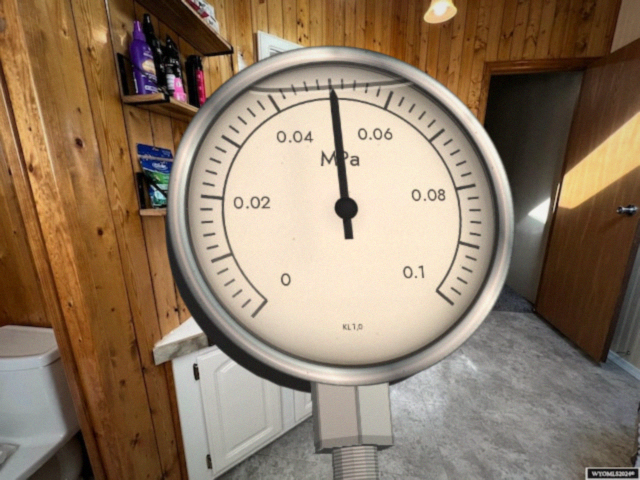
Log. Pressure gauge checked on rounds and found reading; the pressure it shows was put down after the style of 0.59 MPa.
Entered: 0.05 MPa
